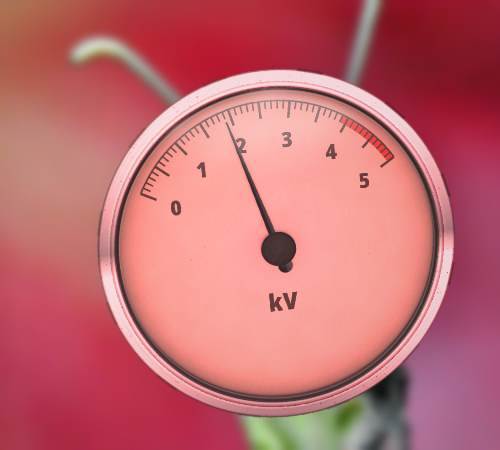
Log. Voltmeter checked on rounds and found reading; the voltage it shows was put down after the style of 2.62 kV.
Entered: 1.9 kV
